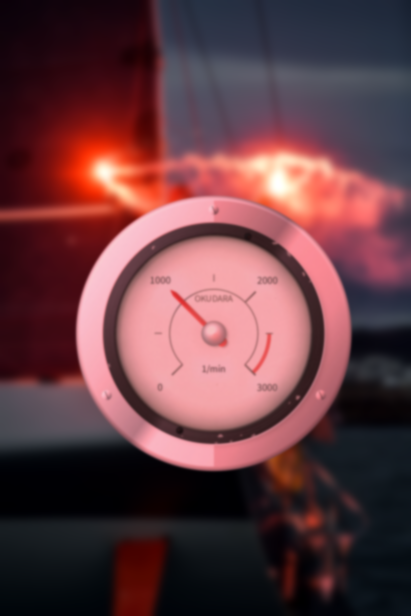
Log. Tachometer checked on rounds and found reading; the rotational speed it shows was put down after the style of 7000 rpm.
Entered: 1000 rpm
